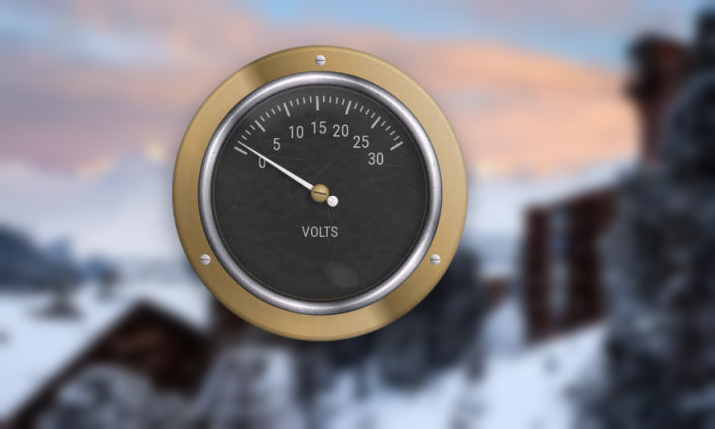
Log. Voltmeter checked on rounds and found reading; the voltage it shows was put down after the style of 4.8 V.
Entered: 1 V
